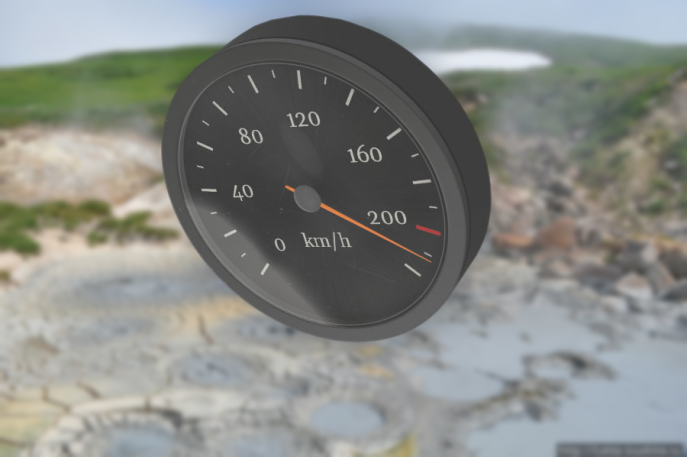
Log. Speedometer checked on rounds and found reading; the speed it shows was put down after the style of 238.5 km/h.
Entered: 210 km/h
